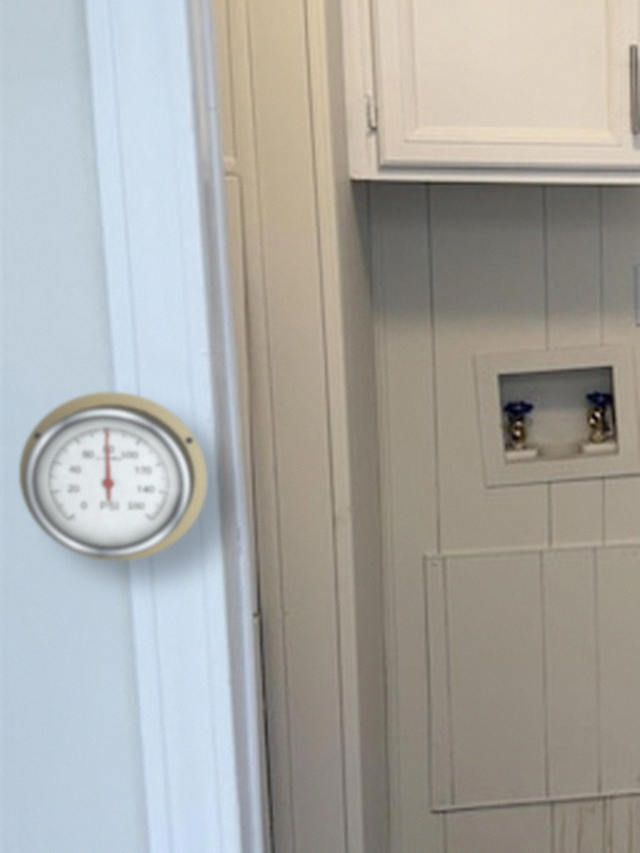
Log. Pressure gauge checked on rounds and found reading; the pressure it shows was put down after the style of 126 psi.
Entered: 80 psi
